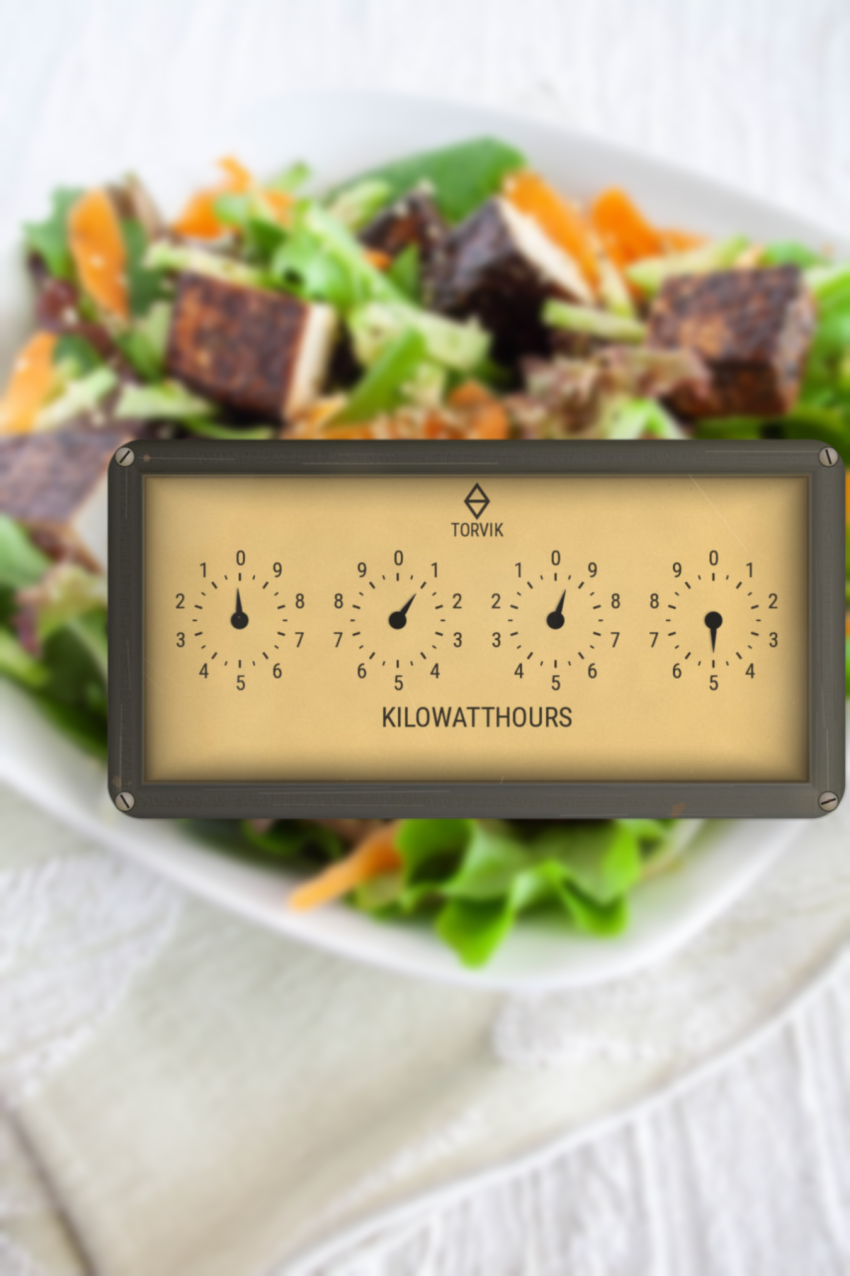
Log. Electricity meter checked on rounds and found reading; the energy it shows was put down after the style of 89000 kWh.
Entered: 95 kWh
